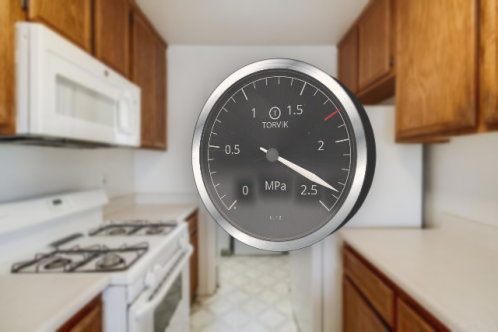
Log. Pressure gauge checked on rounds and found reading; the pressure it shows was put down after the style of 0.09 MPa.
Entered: 2.35 MPa
